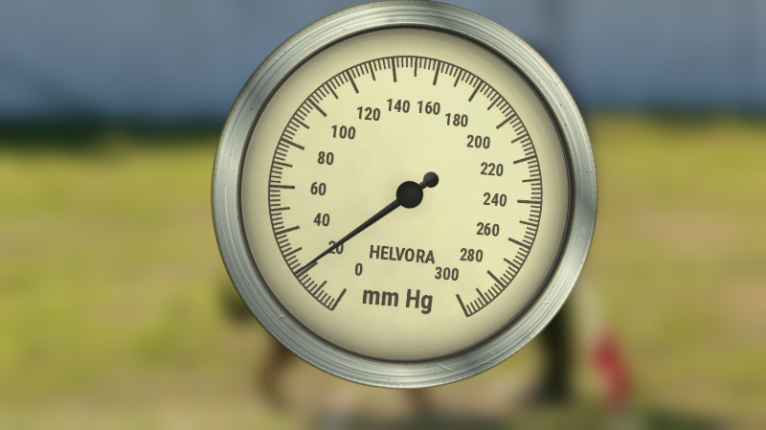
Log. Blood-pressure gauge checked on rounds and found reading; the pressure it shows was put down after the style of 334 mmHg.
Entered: 22 mmHg
